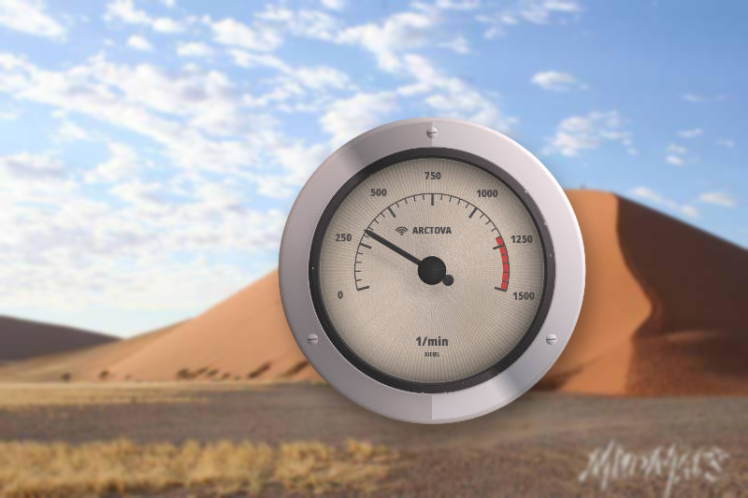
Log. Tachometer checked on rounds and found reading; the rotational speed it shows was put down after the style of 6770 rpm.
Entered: 325 rpm
